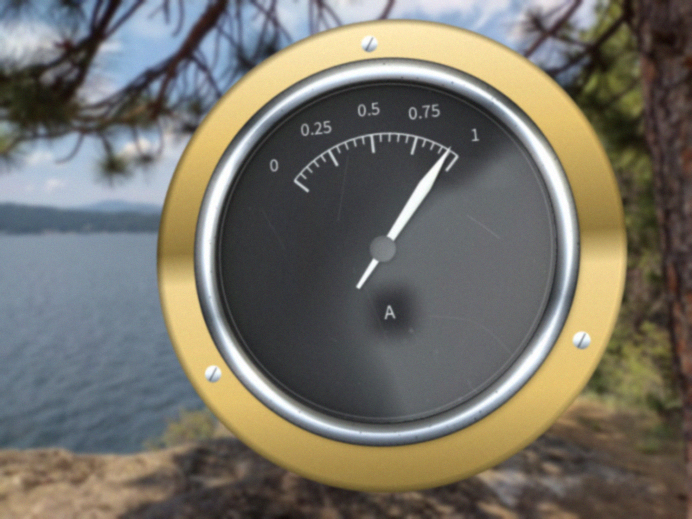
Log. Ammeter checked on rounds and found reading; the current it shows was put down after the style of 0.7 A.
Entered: 0.95 A
